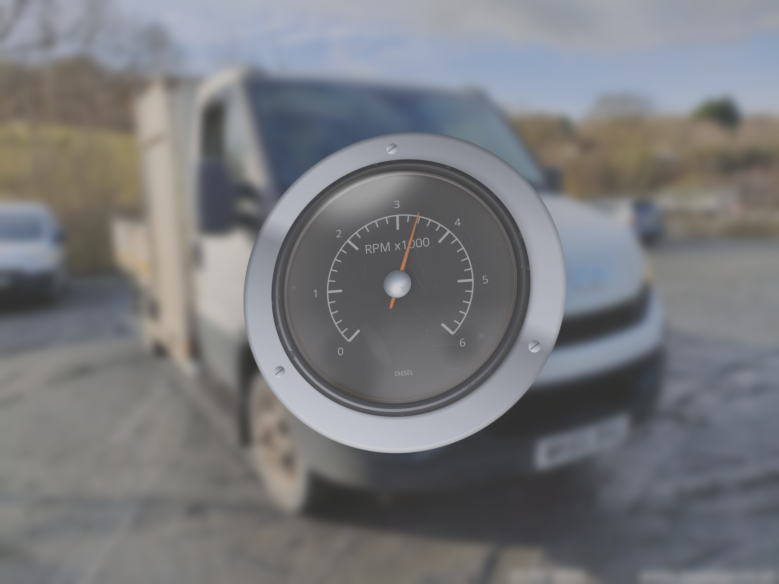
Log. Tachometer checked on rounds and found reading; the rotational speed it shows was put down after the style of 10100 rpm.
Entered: 3400 rpm
